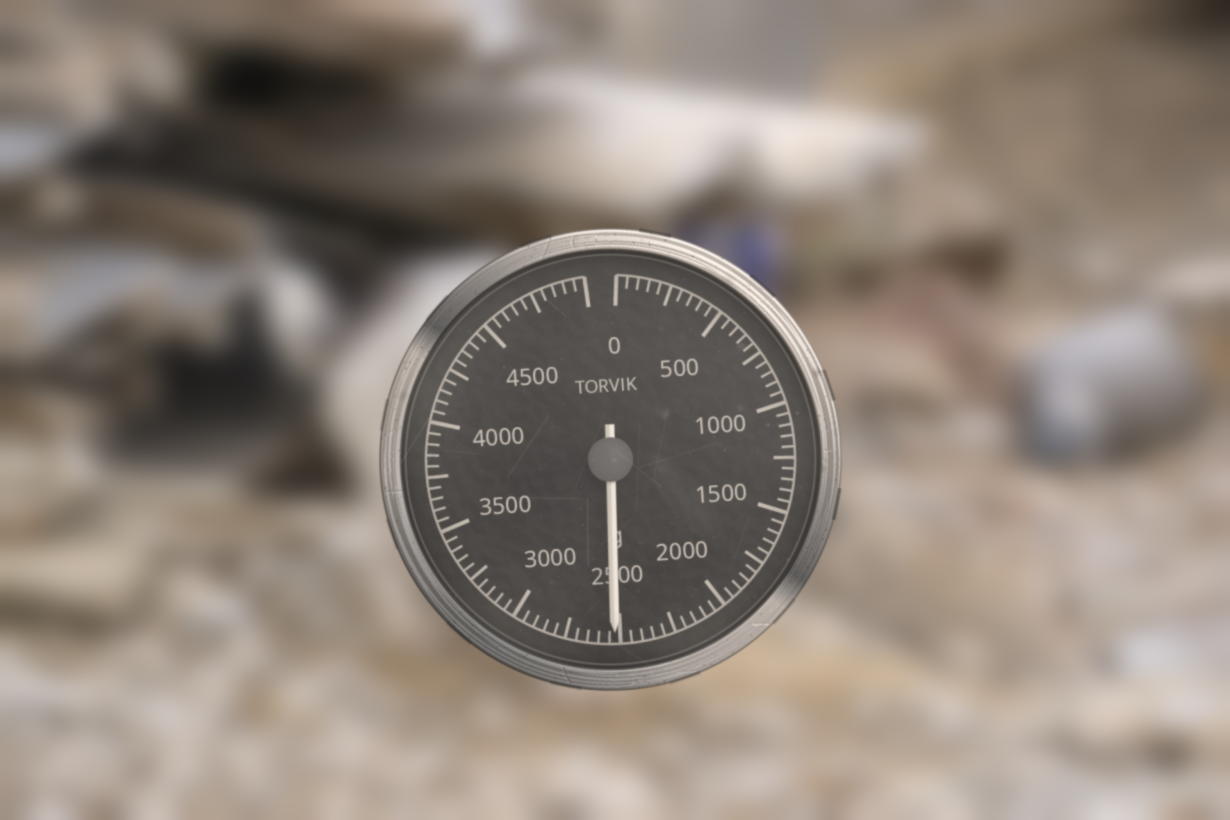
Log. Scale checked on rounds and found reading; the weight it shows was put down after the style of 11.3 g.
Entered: 2525 g
